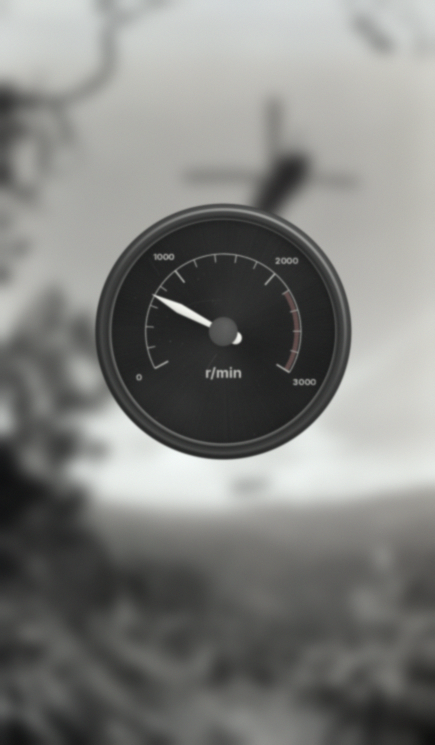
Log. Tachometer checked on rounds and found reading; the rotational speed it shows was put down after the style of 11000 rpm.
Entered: 700 rpm
